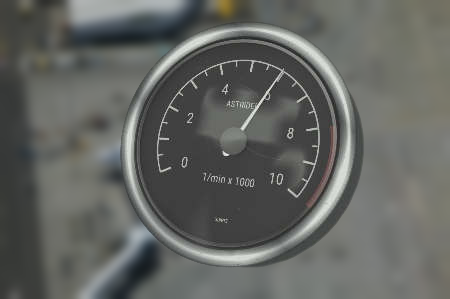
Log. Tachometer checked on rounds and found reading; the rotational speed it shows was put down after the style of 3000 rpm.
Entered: 6000 rpm
